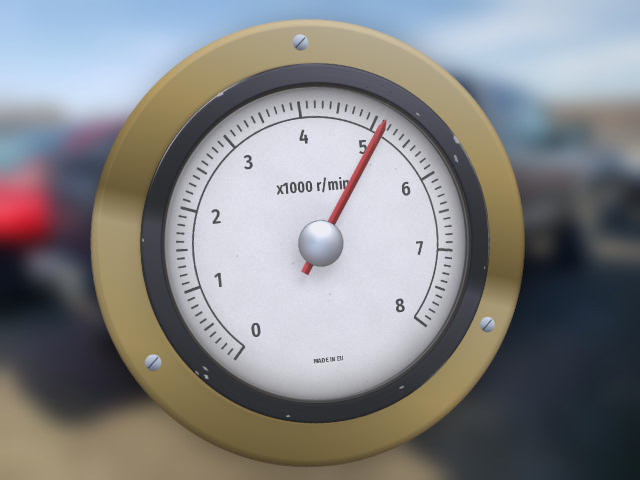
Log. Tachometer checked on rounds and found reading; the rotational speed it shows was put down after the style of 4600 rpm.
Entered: 5100 rpm
